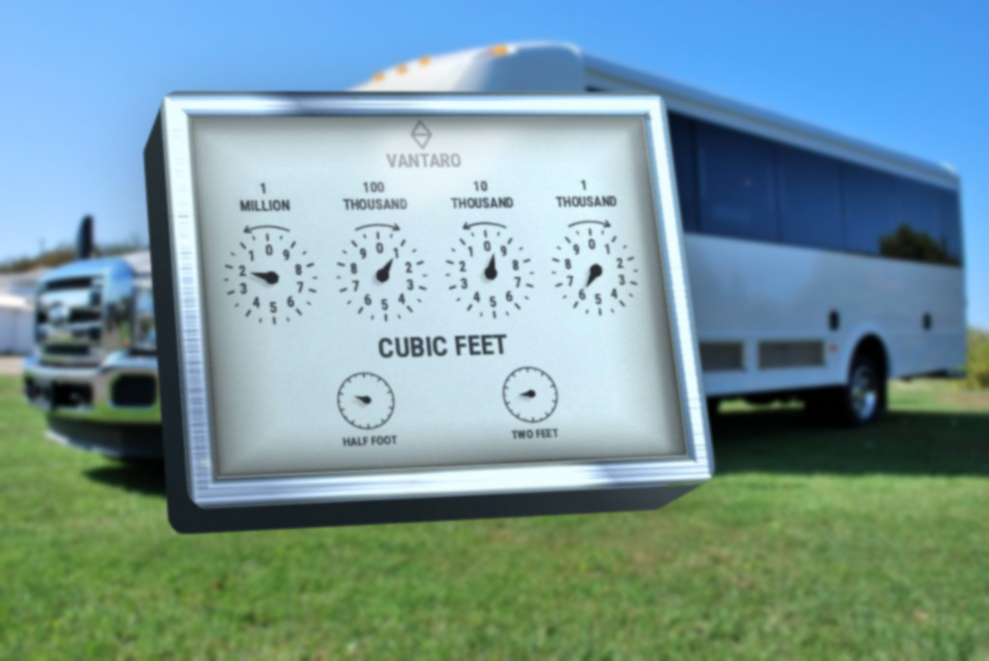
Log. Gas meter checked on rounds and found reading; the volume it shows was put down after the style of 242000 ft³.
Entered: 209600 ft³
